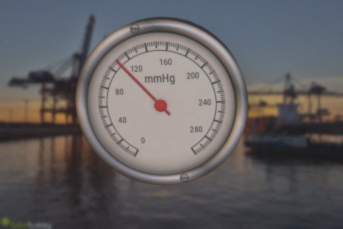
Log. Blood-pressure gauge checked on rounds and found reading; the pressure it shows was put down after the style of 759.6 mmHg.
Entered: 110 mmHg
